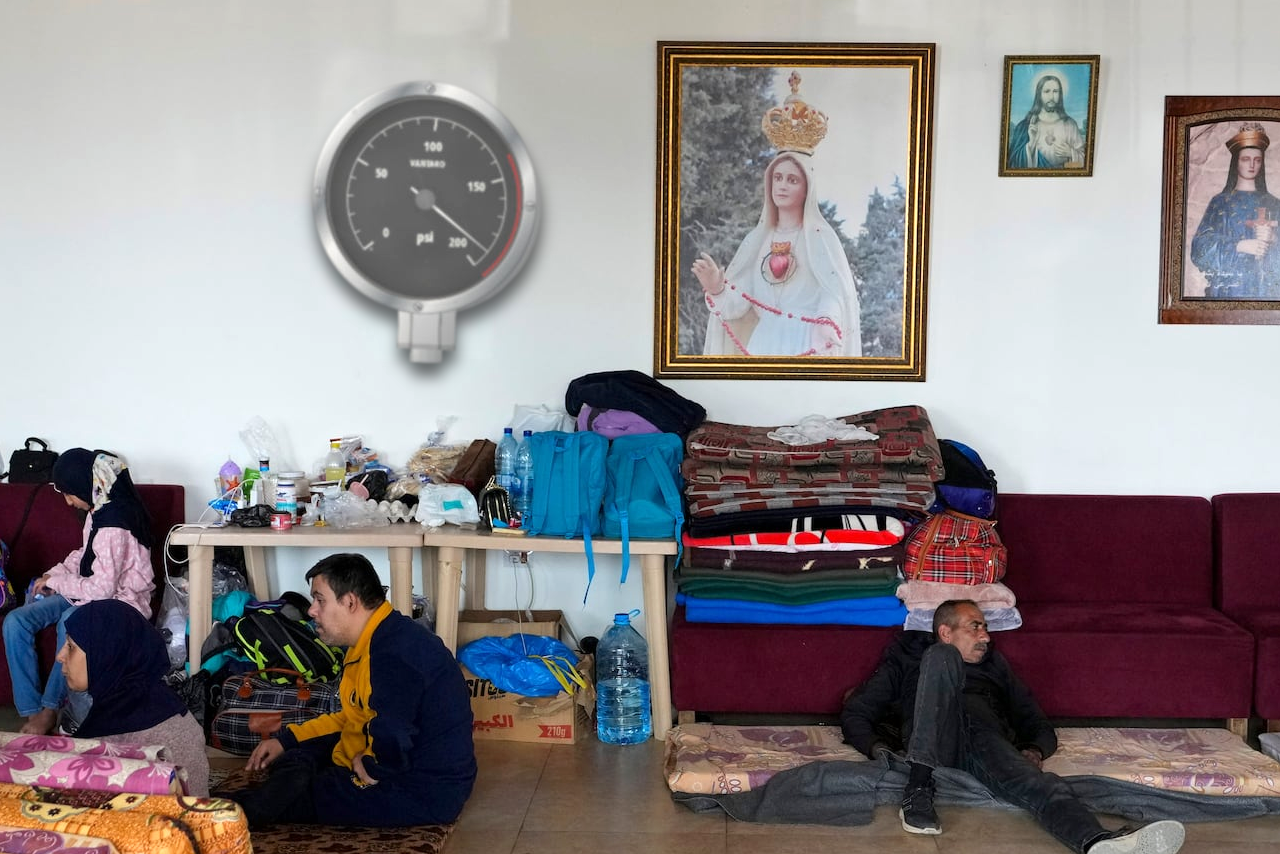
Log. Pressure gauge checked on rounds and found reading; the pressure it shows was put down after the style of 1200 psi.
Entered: 190 psi
